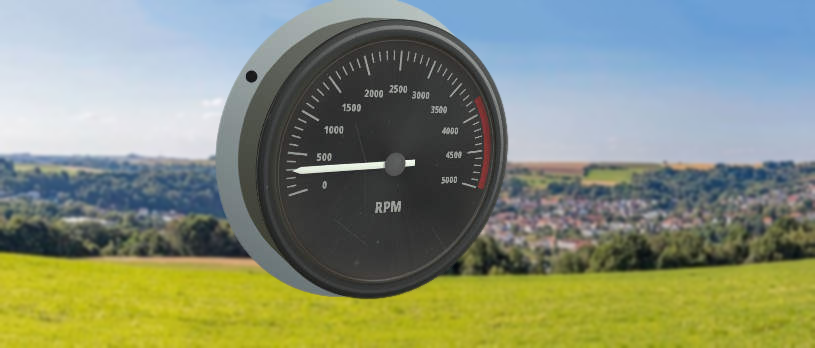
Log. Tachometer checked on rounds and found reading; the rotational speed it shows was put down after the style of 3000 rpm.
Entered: 300 rpm
